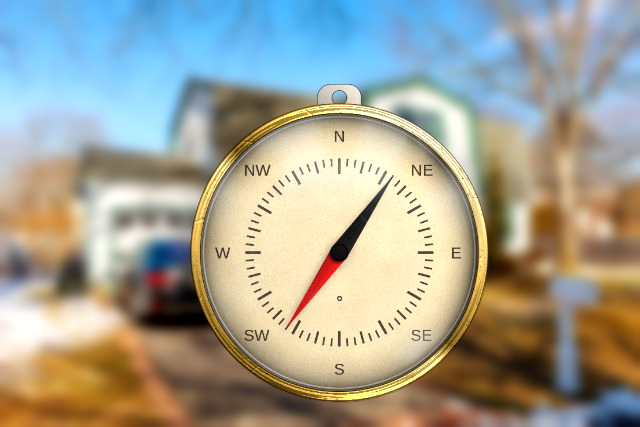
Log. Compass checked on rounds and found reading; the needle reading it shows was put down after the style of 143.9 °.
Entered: 215 °
